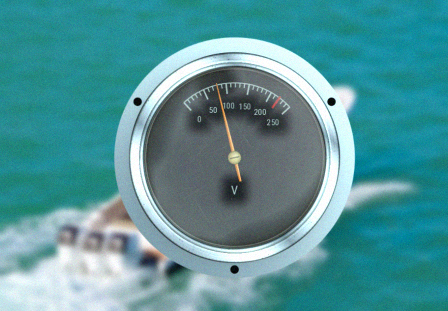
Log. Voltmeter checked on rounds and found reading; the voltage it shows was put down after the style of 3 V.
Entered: 80 V
